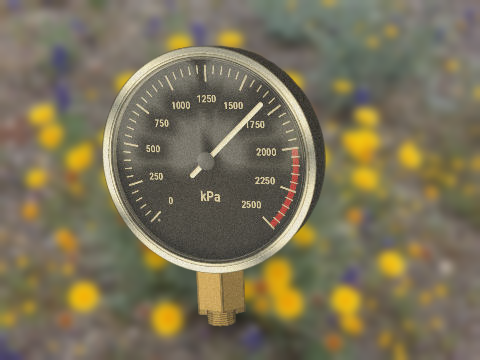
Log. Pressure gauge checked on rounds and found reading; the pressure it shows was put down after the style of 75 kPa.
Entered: 1675 kPa
